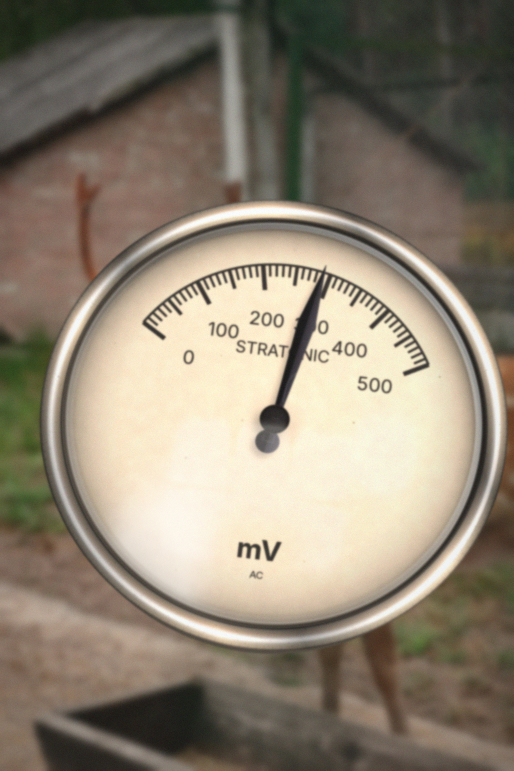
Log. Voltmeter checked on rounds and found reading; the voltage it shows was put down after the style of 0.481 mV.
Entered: 290 mV
